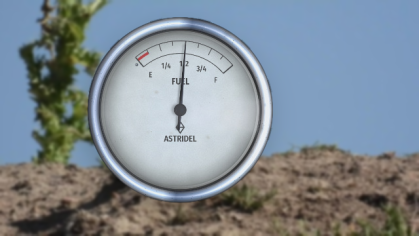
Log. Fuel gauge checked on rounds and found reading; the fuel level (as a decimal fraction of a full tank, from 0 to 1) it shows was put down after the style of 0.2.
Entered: 0.5
